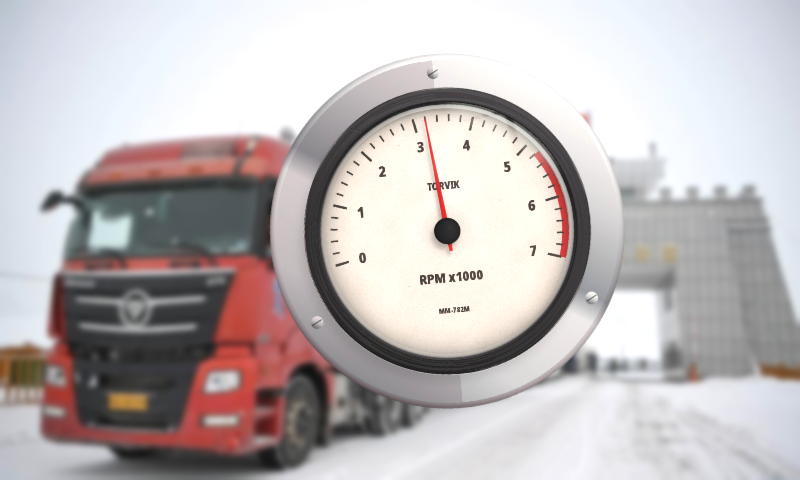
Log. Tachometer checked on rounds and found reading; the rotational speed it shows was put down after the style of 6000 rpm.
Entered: 3200 rpm
